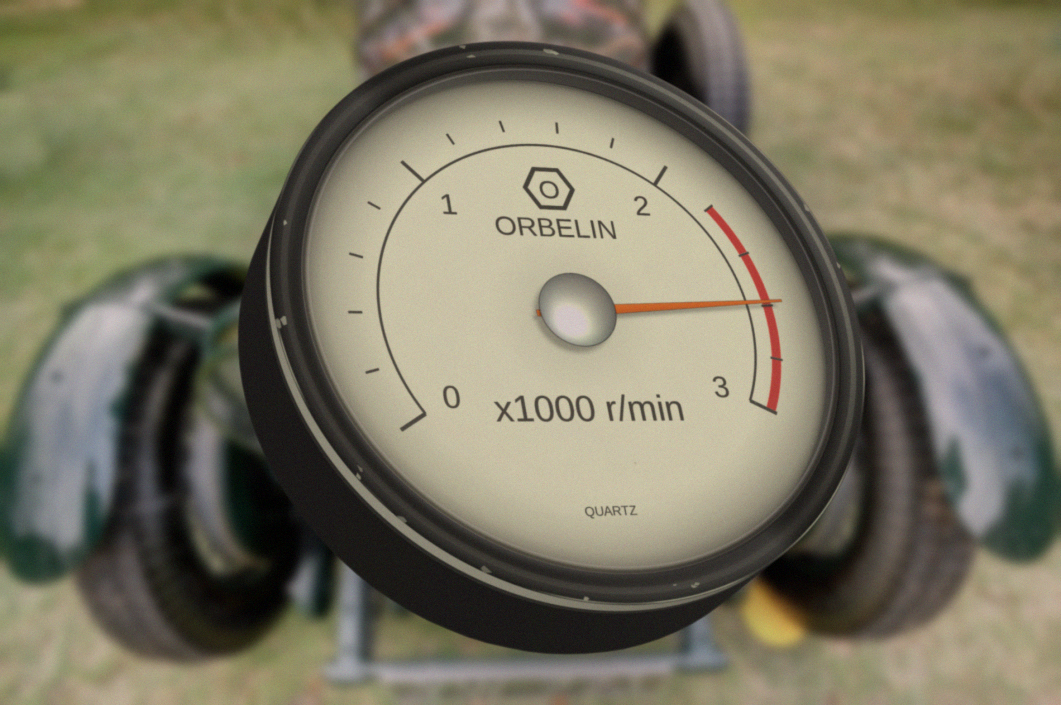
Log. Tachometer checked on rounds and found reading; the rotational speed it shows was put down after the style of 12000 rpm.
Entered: 2600 rpm
